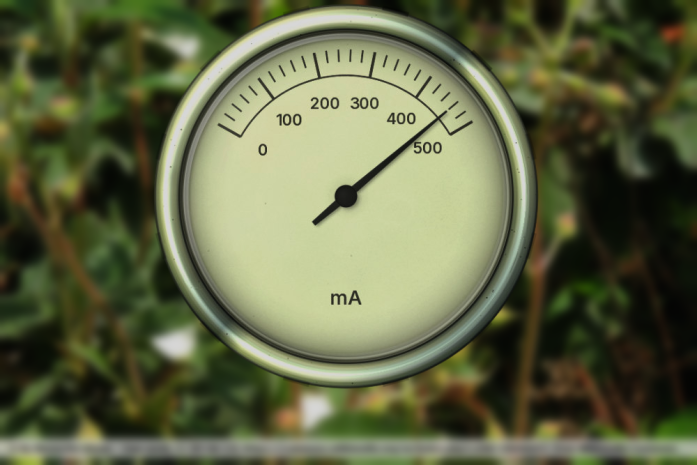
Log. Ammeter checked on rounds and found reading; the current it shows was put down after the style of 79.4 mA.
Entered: 460 mA
